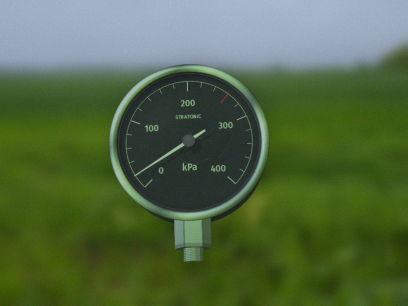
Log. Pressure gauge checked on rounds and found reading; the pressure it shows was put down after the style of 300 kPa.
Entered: 20 kPa
